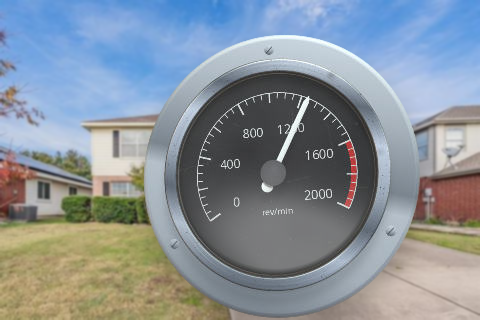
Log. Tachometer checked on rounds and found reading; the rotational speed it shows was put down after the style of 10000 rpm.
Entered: 1250 rpm
